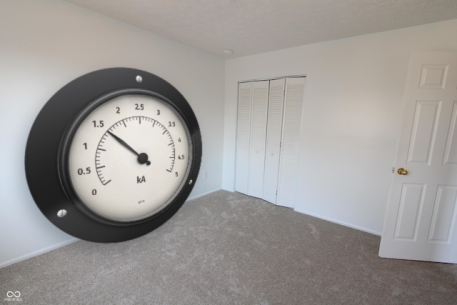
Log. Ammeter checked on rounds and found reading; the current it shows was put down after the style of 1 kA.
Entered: 1.5 kA
